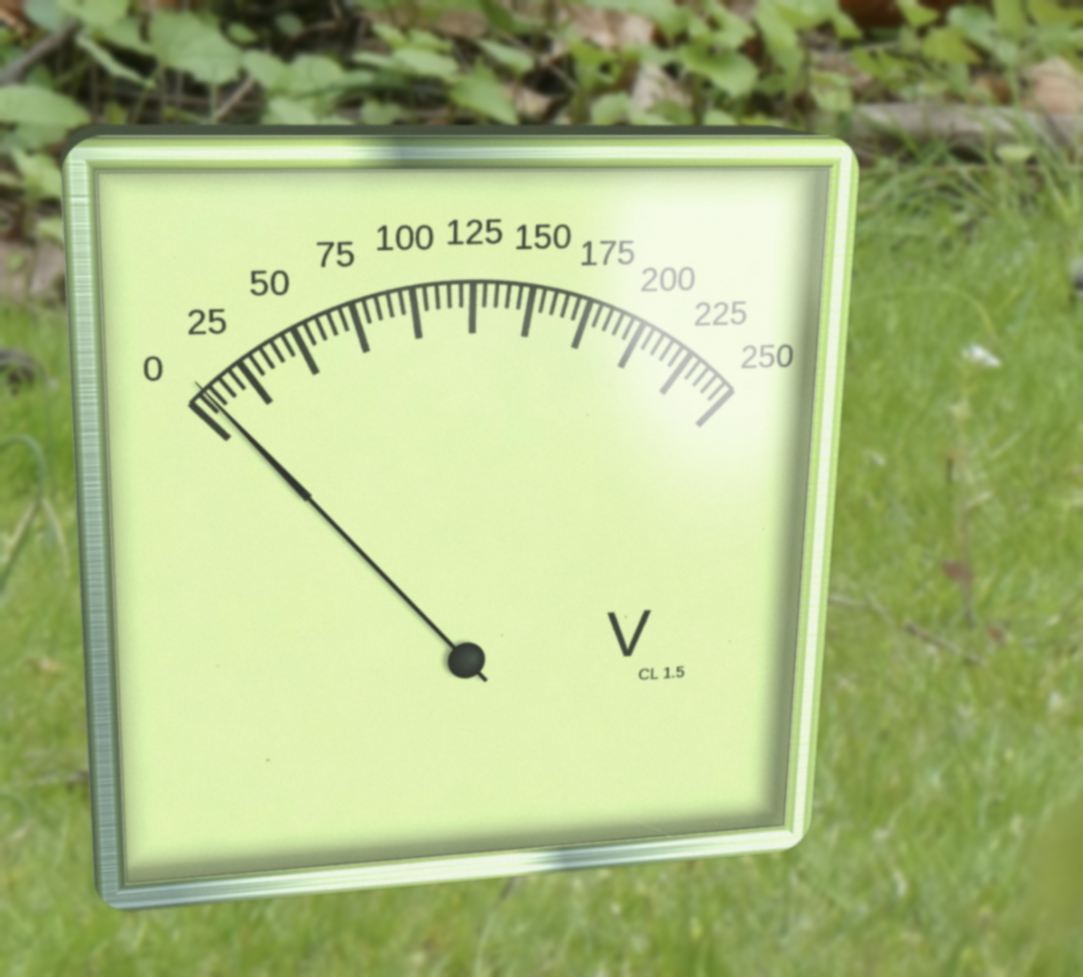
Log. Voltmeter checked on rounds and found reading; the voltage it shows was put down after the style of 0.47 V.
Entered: 7.5 V
